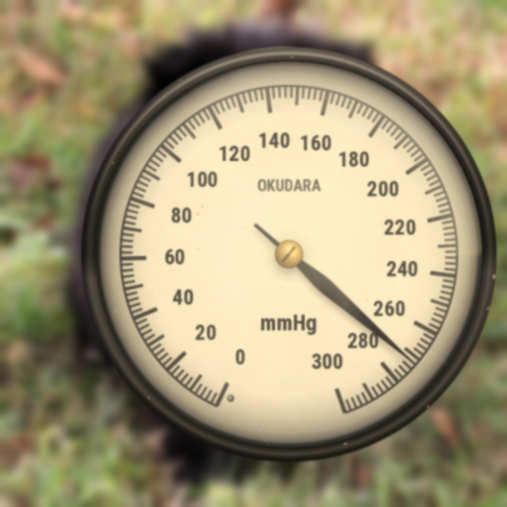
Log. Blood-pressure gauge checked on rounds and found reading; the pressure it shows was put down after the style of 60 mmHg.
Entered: 272 mmHg
